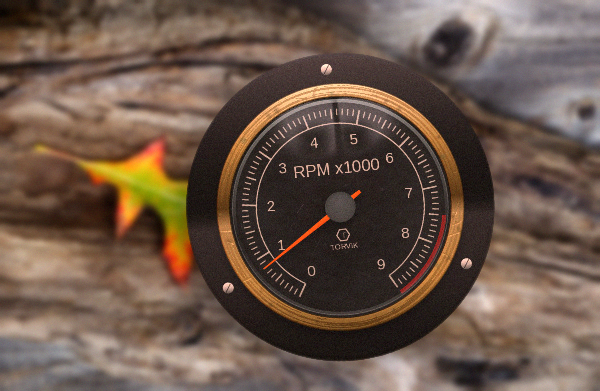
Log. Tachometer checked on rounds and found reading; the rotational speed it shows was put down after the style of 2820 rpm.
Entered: 800 rpm
